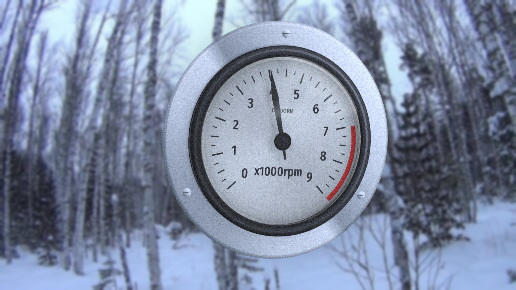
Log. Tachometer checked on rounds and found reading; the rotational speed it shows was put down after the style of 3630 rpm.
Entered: 4000 rpm
